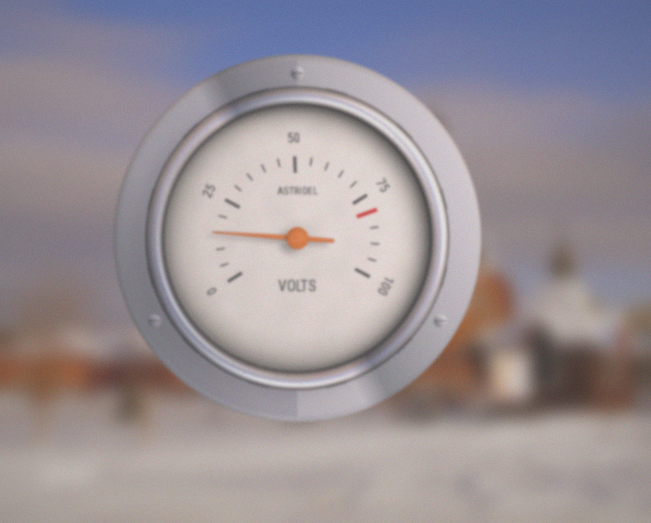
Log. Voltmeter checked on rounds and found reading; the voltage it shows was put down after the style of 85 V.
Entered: 15 V
